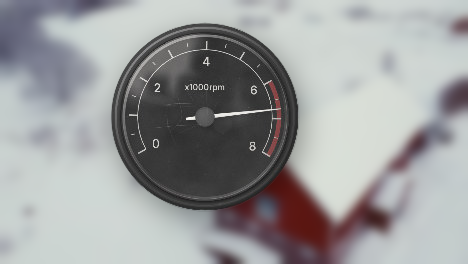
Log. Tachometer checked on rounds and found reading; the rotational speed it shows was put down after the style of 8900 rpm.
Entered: 6750 rpm
